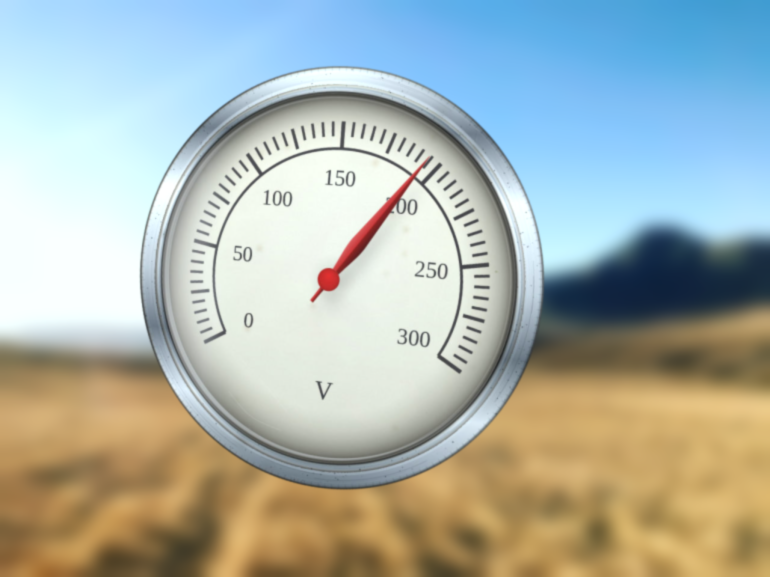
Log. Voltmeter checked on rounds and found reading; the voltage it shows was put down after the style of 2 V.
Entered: 195 V
